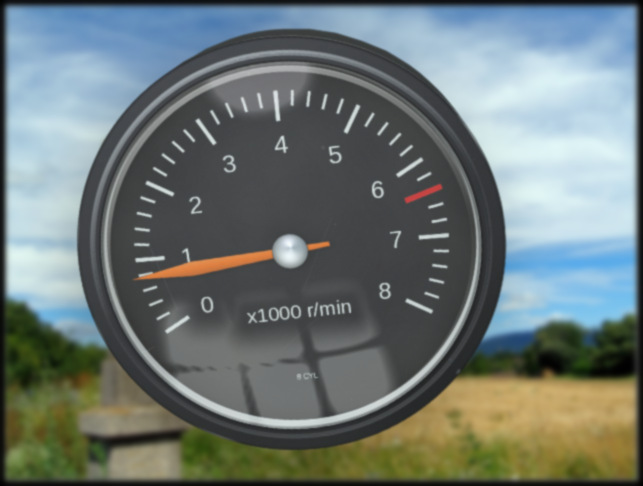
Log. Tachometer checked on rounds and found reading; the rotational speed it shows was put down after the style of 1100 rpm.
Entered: 800 rpm
